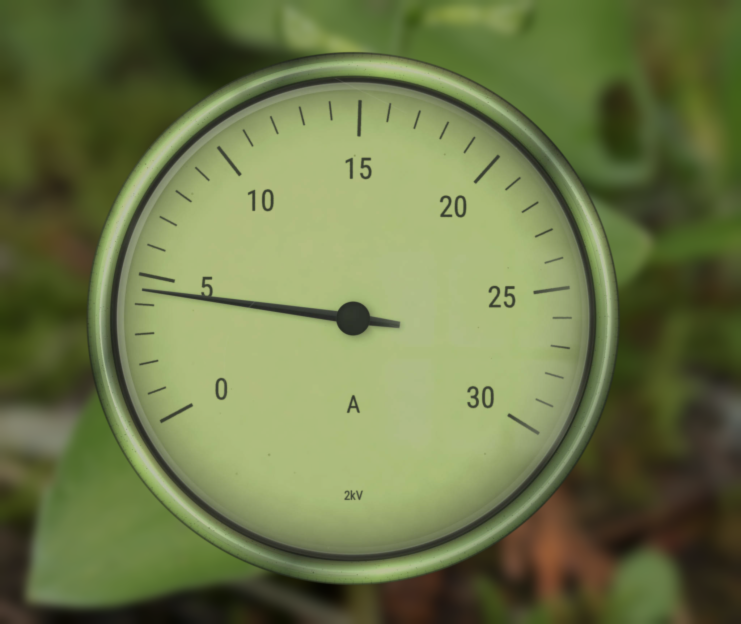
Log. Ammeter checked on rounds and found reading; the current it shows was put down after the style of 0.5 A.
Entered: 4.5 A
